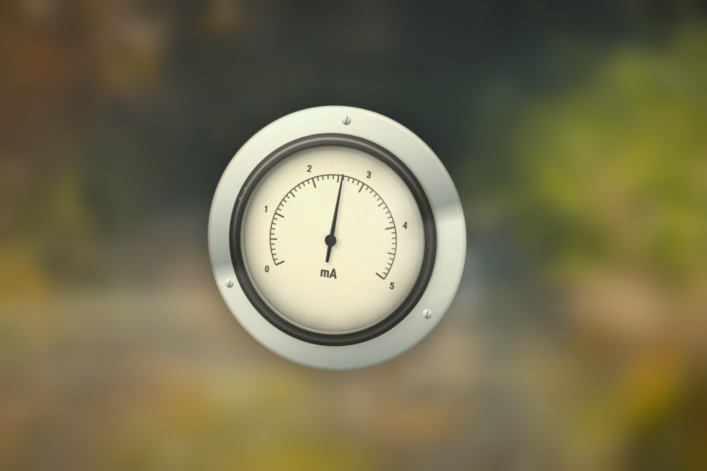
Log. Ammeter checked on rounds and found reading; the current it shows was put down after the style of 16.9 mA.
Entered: 2.6 mA
